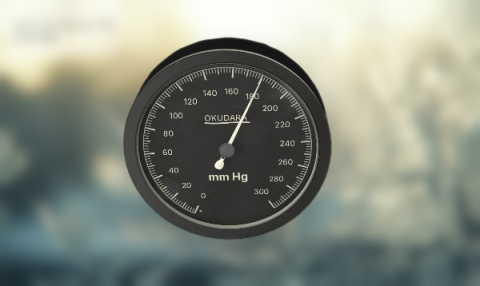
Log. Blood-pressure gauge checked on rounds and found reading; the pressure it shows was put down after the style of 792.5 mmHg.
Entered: 180 mmHg
